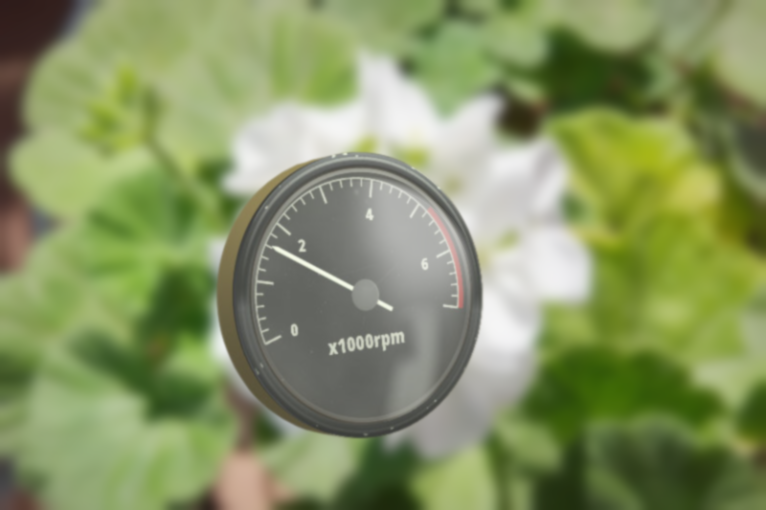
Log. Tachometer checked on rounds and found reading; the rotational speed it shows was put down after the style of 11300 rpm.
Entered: 1600 rpm
